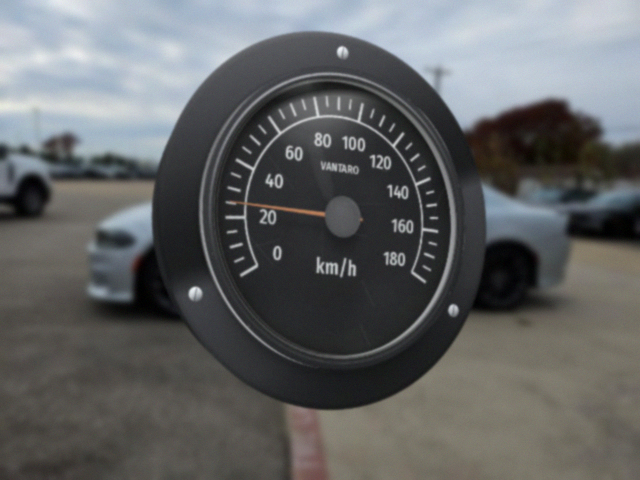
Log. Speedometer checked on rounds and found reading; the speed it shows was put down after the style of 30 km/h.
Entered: 25 km/h
